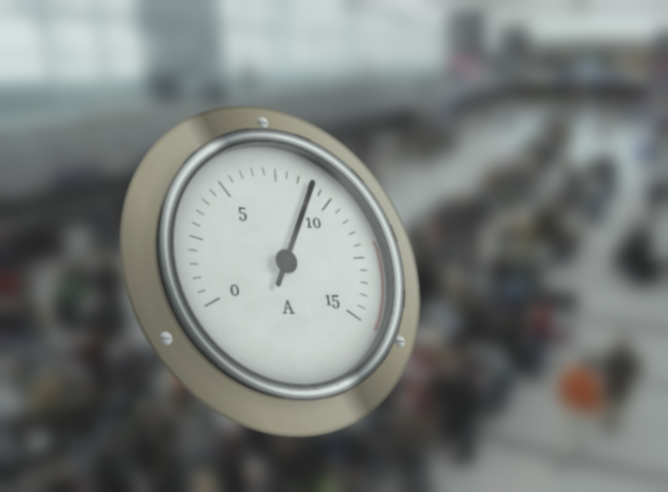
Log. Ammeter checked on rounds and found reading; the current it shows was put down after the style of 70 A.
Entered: 9 A
